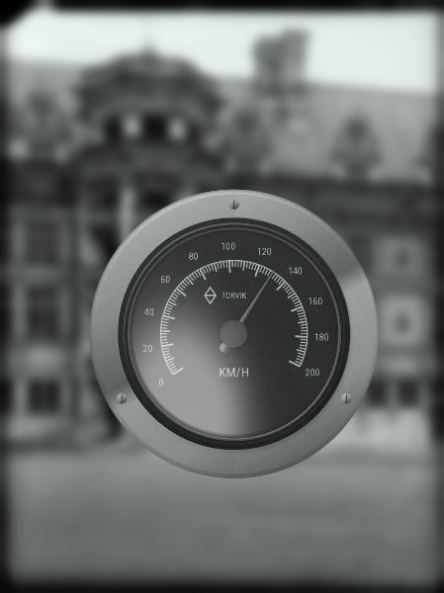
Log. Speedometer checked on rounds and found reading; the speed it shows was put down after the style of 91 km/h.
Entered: 130 km/h
